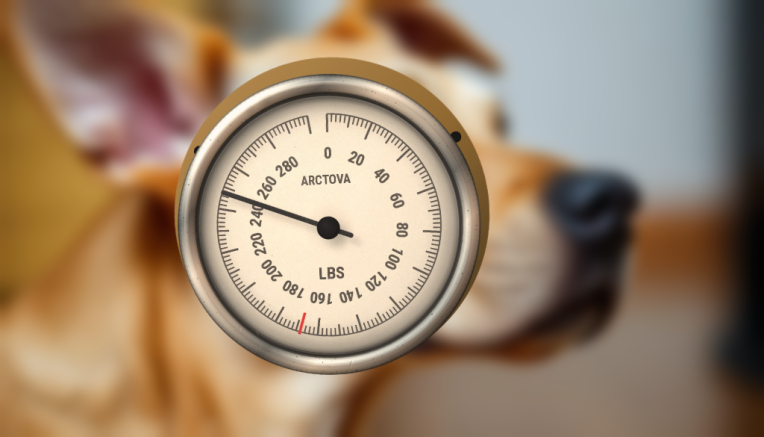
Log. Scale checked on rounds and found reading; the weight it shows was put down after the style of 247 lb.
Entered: 248 lb
